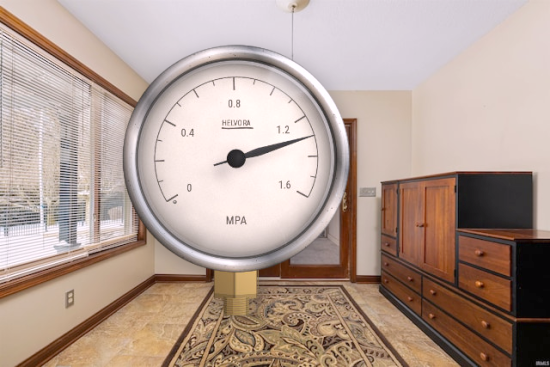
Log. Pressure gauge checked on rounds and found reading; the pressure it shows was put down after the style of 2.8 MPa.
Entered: 1.3 MPa
